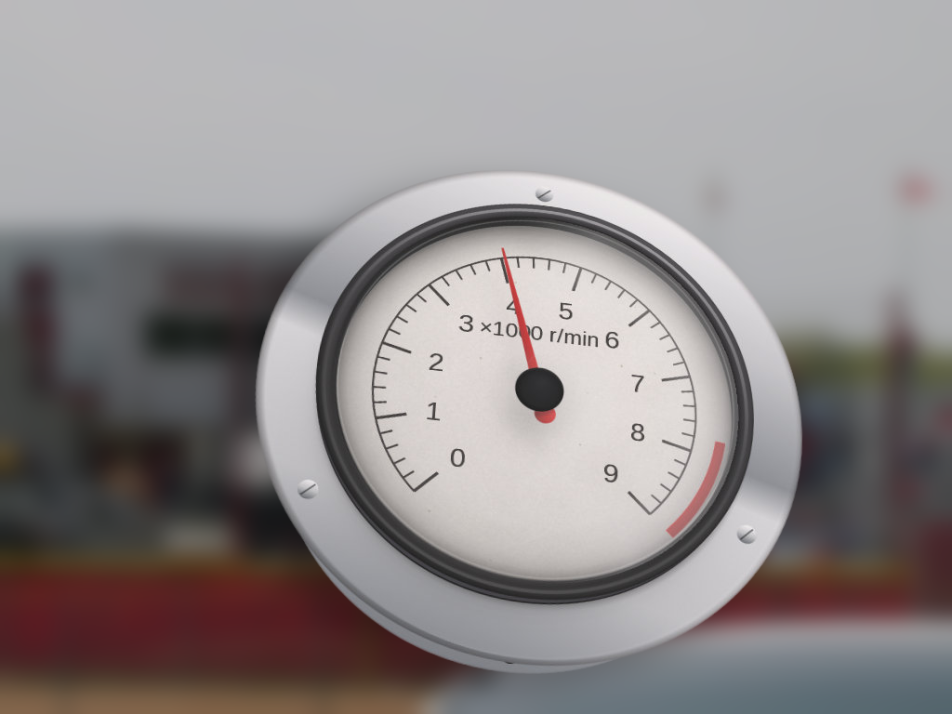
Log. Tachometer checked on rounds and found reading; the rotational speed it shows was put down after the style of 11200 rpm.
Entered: 4000 rpm
